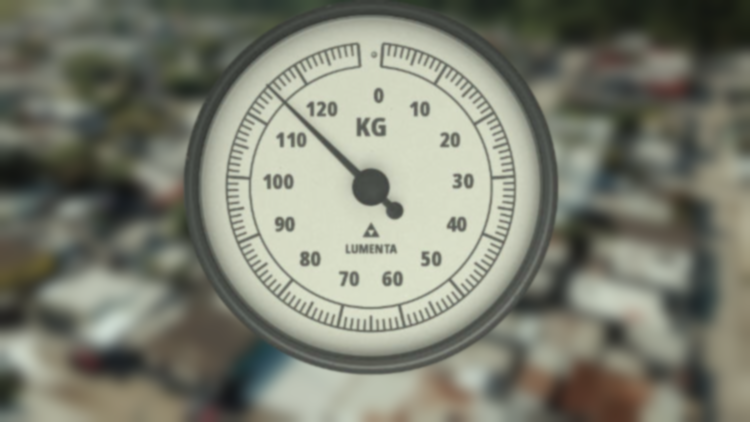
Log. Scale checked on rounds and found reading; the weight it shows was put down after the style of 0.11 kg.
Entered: 115 kg
